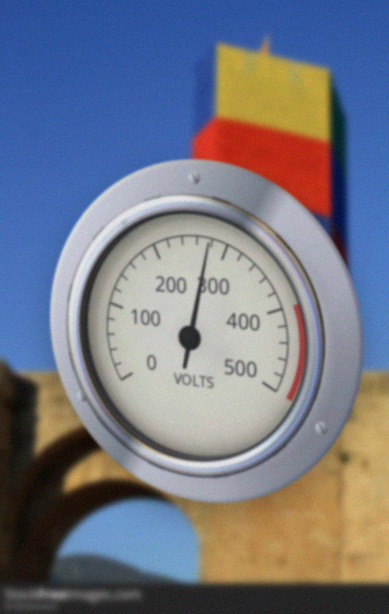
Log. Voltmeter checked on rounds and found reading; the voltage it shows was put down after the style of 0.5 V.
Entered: 280 V
